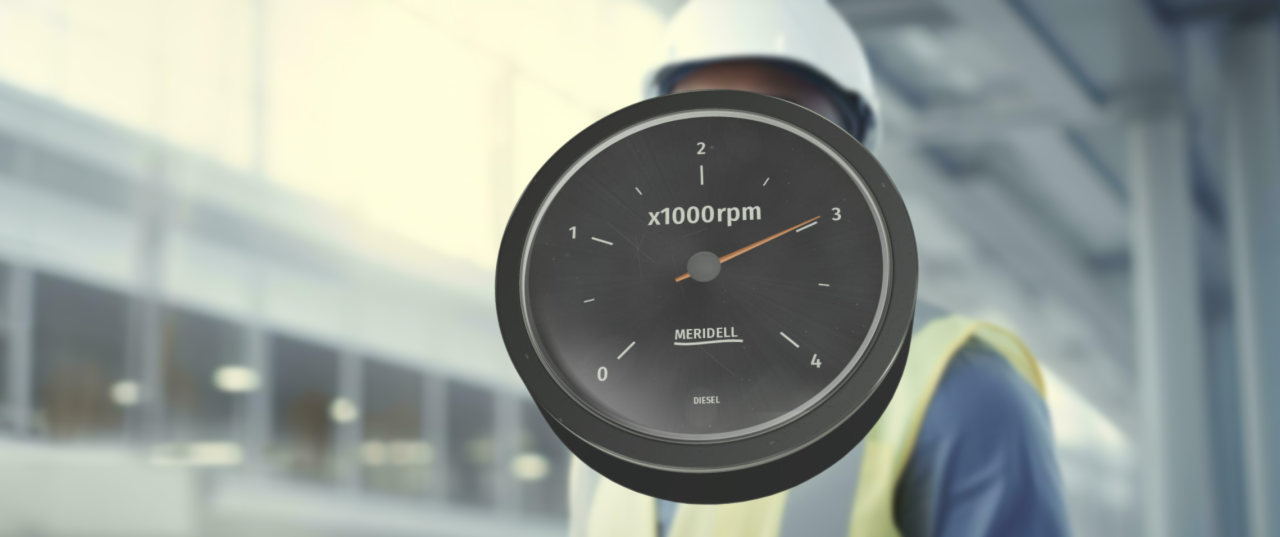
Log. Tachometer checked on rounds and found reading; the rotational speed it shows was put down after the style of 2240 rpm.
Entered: 3000 rpm
